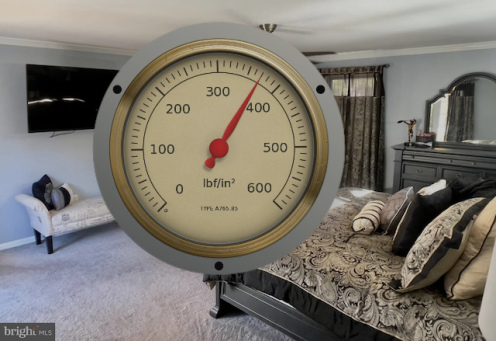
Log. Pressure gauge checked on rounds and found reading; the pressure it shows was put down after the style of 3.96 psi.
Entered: 370 psi
